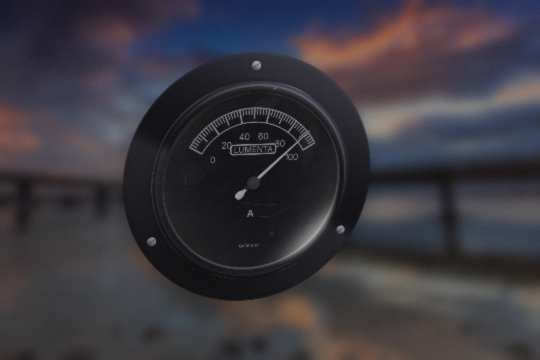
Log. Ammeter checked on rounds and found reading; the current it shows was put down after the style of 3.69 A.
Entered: 90 A
